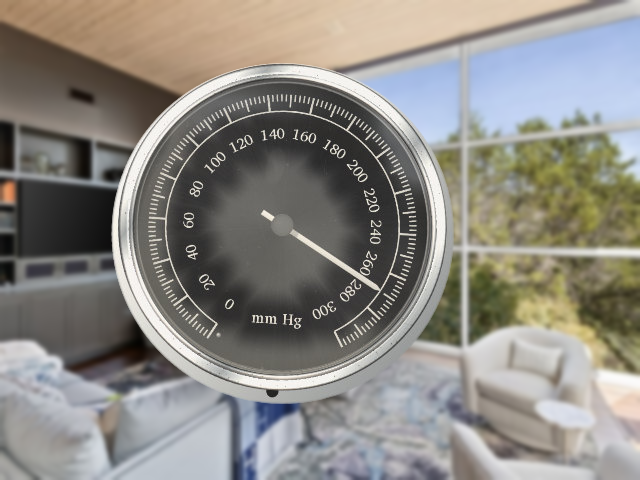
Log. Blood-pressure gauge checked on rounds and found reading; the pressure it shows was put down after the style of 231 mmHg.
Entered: 270 mmHg
